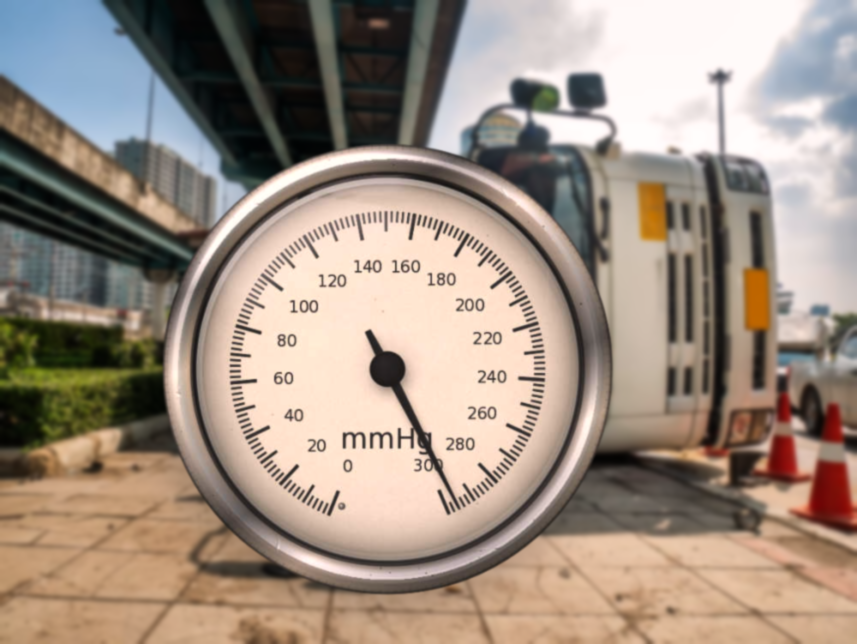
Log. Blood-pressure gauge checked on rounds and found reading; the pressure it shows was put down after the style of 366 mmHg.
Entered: 296 mmHg
